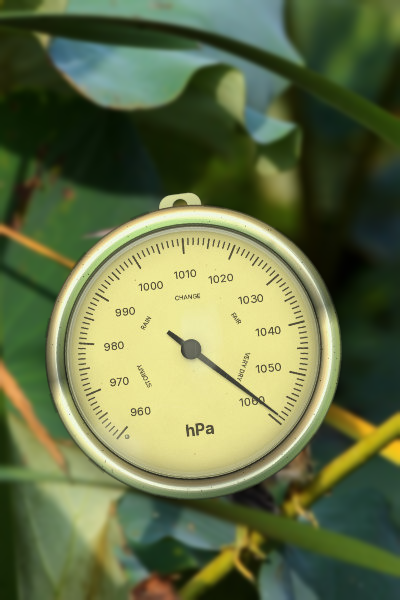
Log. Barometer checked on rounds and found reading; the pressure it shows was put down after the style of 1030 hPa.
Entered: 1059 hPa
